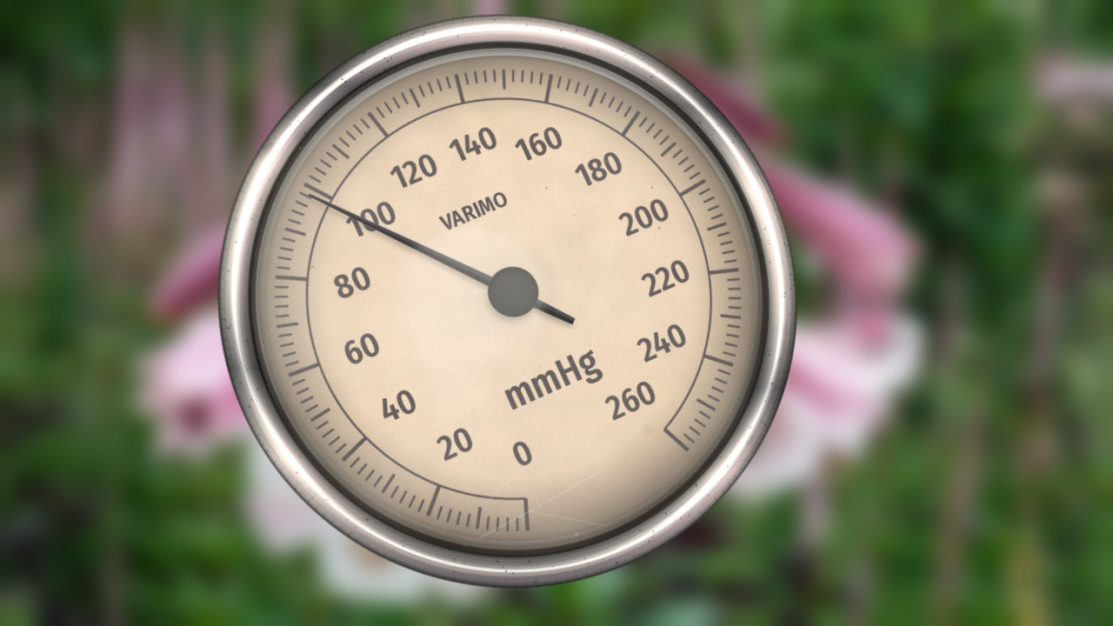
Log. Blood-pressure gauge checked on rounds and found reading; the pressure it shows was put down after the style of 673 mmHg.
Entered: 98 mmHg
